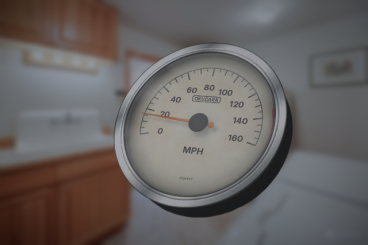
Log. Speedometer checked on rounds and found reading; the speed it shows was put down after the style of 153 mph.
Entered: 15 mph
